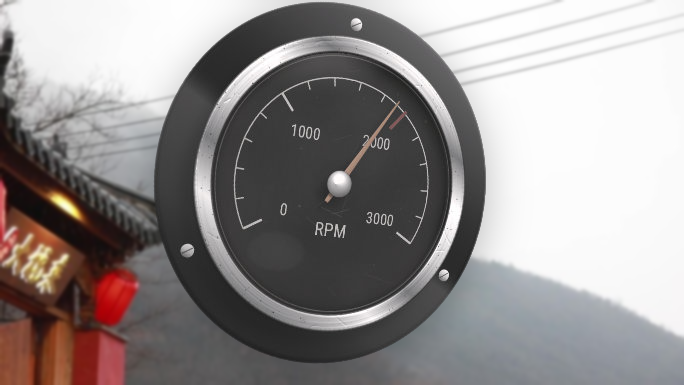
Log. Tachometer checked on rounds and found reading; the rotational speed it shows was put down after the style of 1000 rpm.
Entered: 1900 rpm
